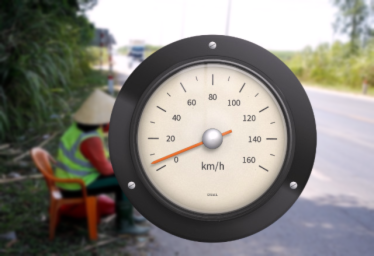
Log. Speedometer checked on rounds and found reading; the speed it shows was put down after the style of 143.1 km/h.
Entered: 5 km/h
